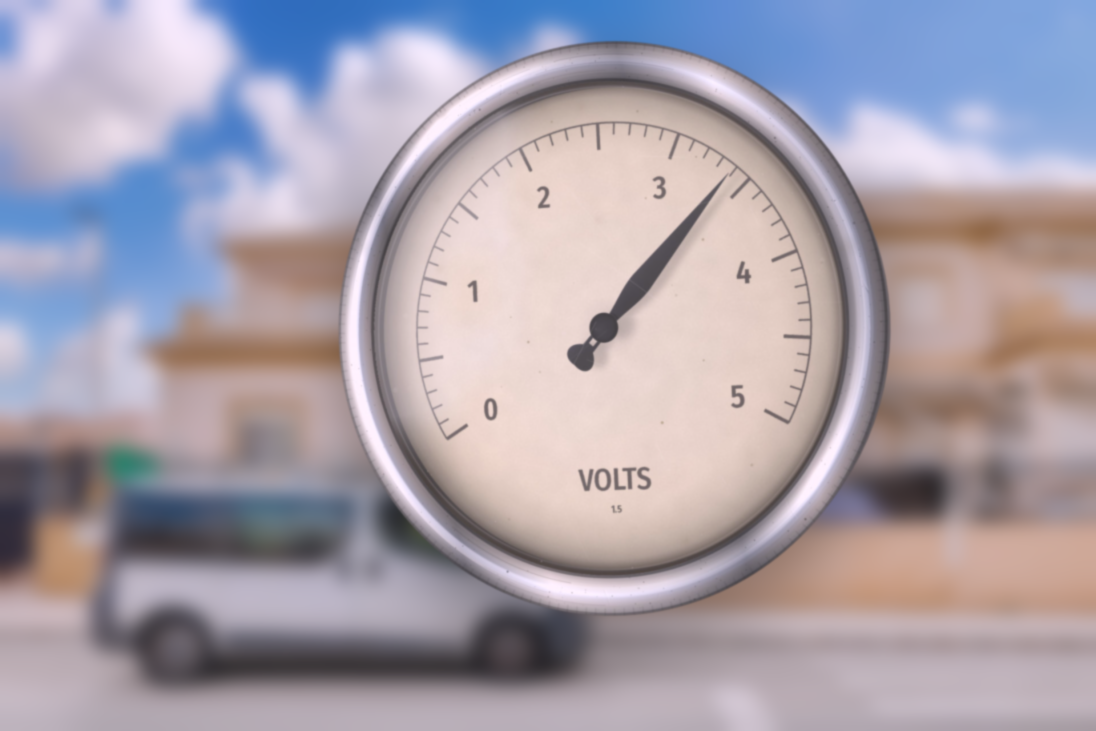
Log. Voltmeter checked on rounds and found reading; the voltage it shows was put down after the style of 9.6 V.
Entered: 3.4 V
